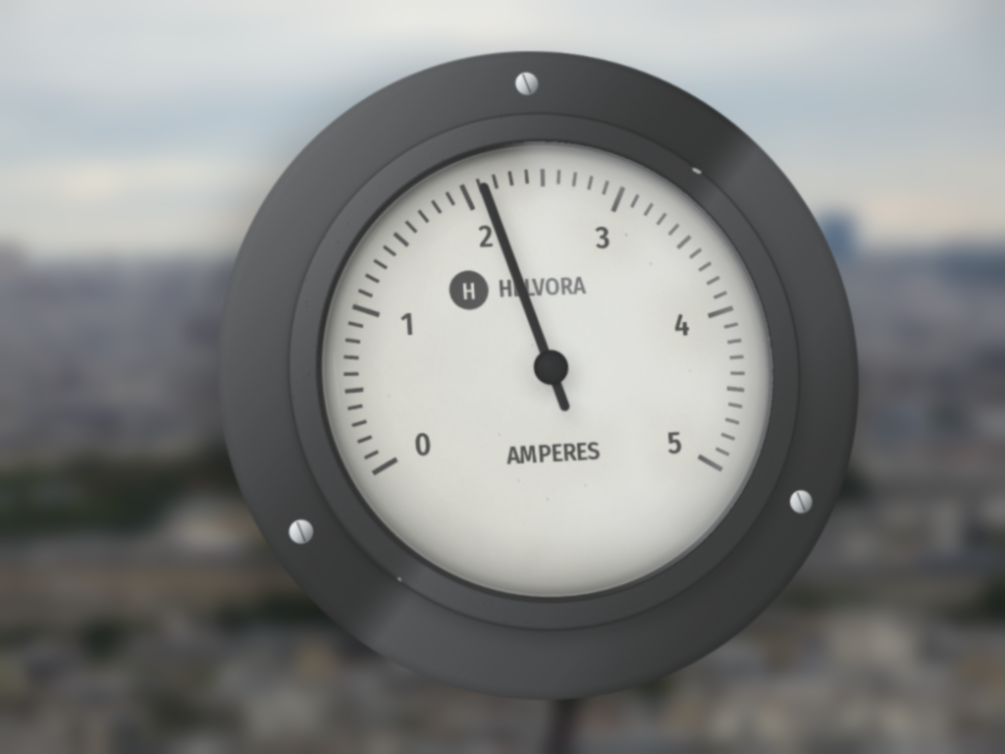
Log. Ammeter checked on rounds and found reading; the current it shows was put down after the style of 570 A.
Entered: 2.1 A
